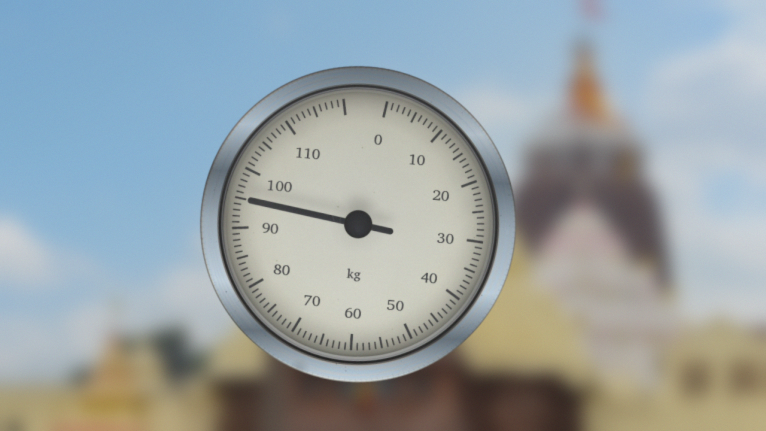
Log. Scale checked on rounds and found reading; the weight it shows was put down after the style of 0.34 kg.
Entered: 95 kg
